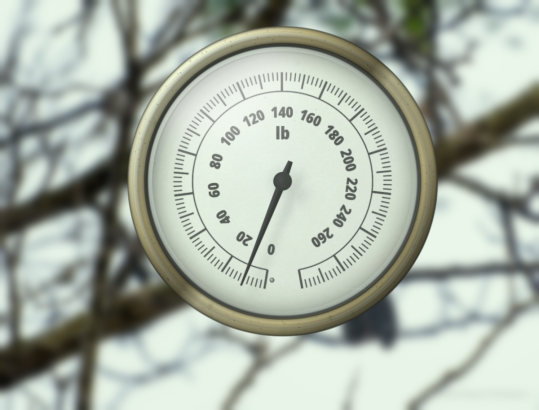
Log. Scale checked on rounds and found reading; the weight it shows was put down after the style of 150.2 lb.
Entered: 10 lb
